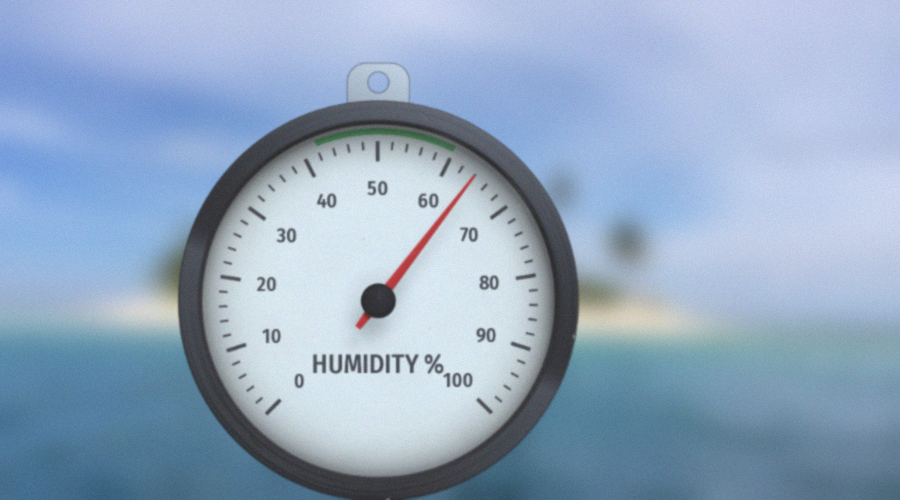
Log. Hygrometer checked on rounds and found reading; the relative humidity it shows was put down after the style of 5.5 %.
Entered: 64 %
